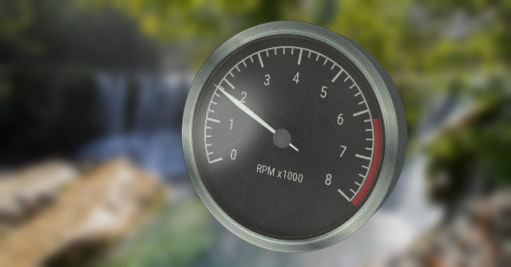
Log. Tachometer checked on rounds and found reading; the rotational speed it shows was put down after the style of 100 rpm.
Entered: 1800 rpm
